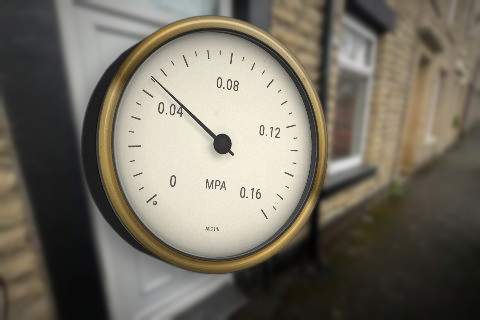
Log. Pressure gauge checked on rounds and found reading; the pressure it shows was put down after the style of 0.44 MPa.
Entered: 0.045 MPa
